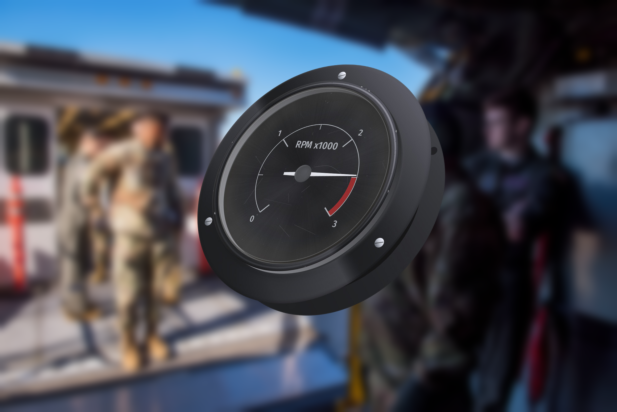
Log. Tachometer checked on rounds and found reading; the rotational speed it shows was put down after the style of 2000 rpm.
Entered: 2500 rpm
